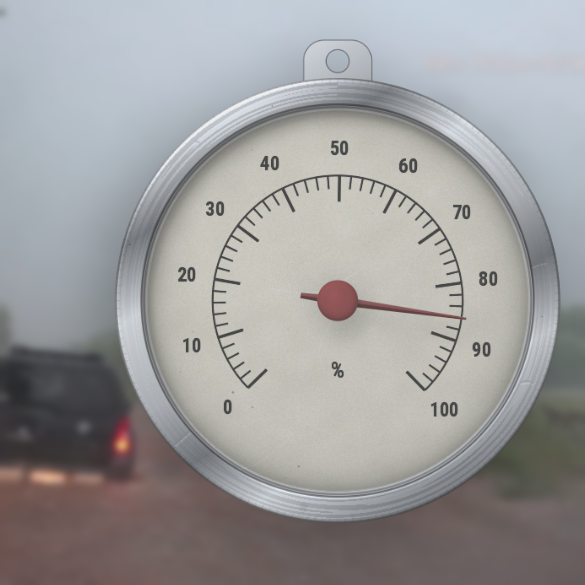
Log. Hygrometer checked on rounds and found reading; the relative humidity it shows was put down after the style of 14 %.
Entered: 86 %
